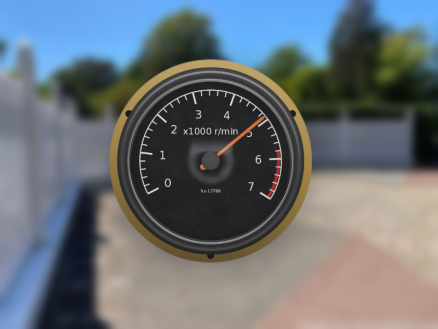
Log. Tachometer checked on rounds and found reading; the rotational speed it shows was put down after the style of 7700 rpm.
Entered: 4900 rpm
